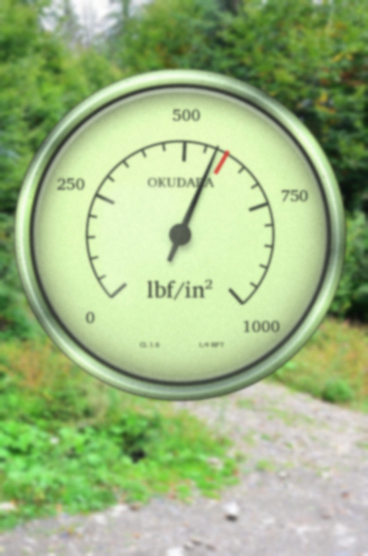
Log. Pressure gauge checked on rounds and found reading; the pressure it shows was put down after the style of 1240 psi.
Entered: 575 psi
